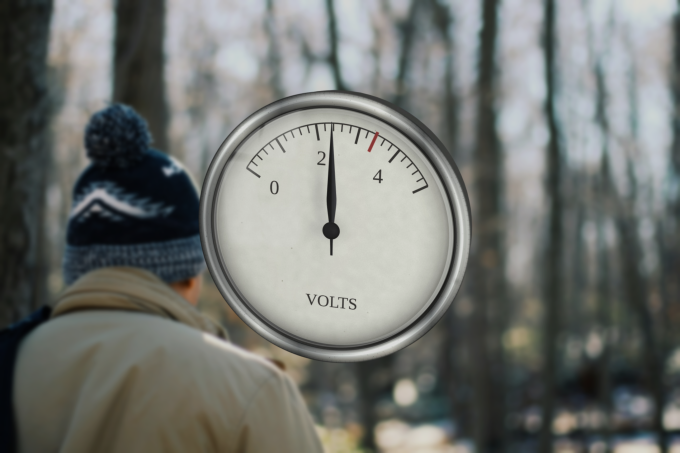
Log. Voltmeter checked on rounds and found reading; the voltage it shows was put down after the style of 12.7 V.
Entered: 2.4 V
